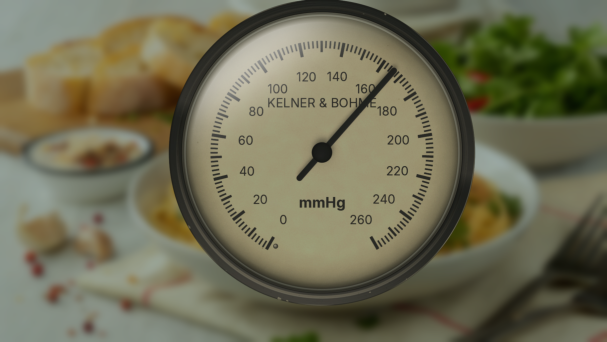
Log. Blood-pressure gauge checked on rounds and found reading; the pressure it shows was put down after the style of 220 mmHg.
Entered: 166 mmHg
